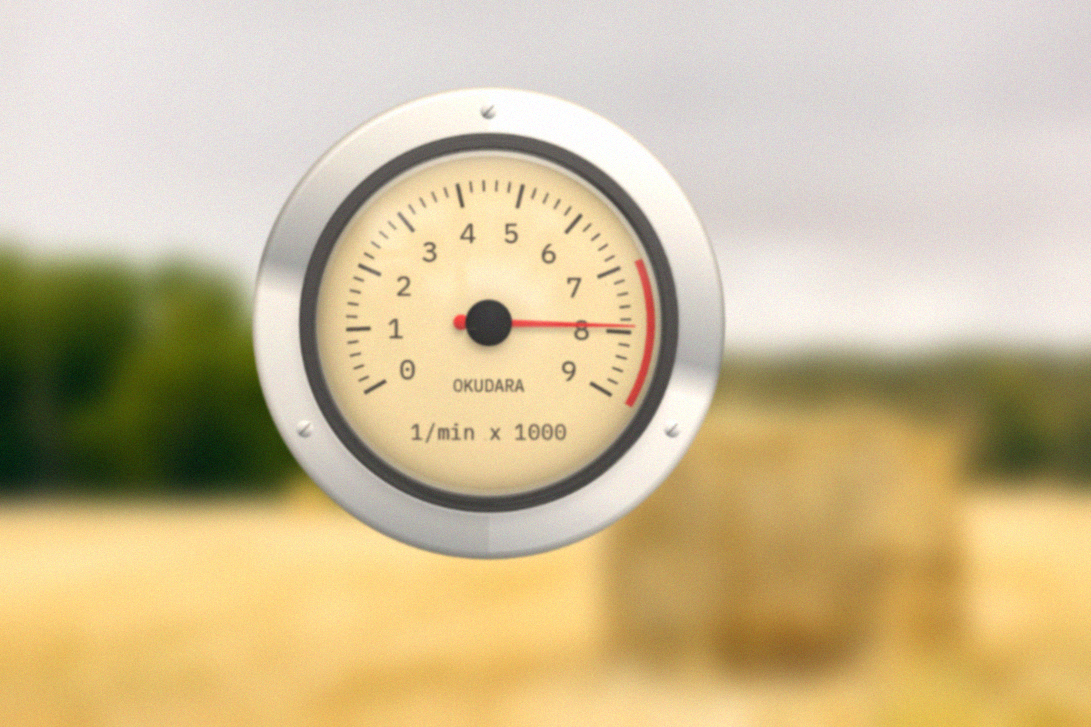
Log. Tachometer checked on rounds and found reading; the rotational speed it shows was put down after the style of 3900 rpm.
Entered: 7900 rpm
